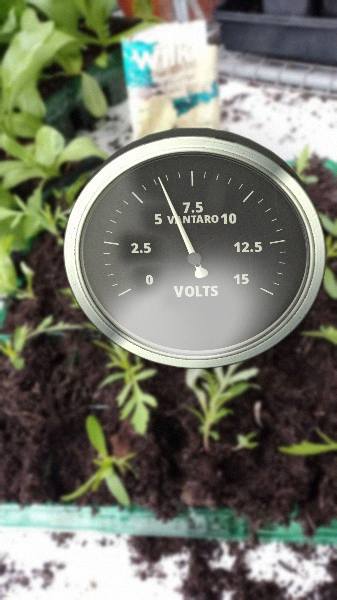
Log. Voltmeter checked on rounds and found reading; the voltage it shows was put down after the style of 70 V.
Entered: 6.25 V
